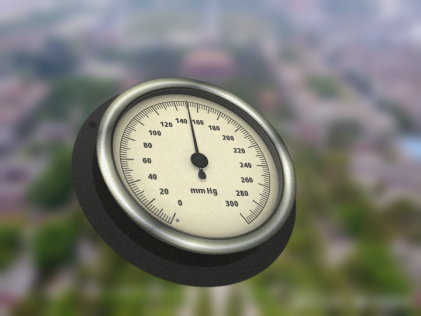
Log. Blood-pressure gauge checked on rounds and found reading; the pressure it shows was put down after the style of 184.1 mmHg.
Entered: 150 mmHg
